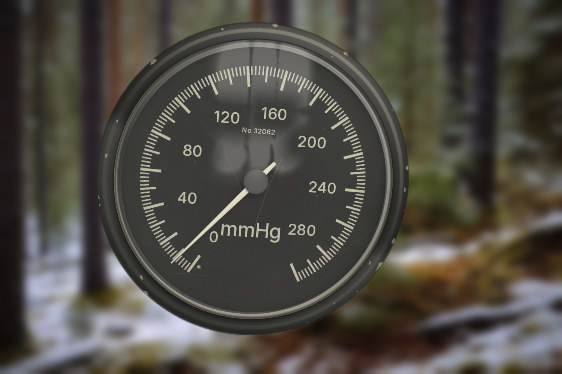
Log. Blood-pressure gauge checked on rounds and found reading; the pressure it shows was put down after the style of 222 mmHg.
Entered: 10 mmHg
